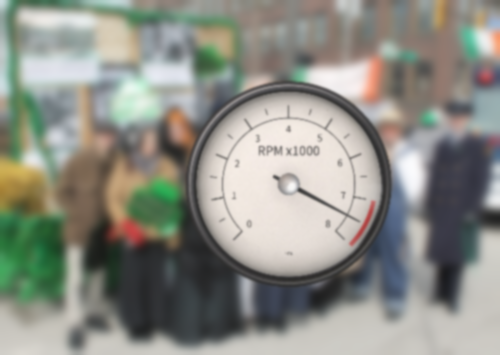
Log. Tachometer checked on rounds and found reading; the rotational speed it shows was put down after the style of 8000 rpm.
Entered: 7500 rpm
